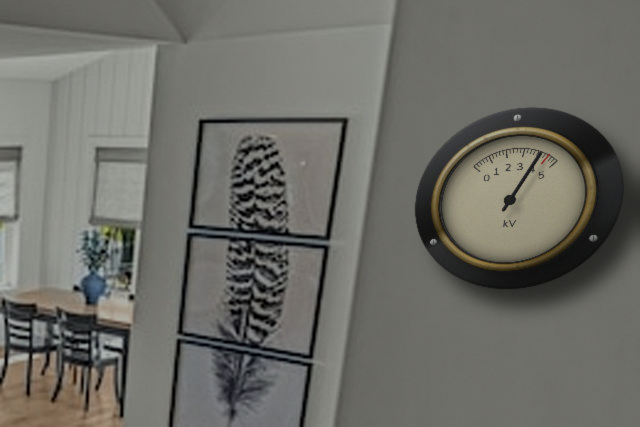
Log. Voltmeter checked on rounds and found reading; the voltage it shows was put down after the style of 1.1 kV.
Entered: 4 kV
